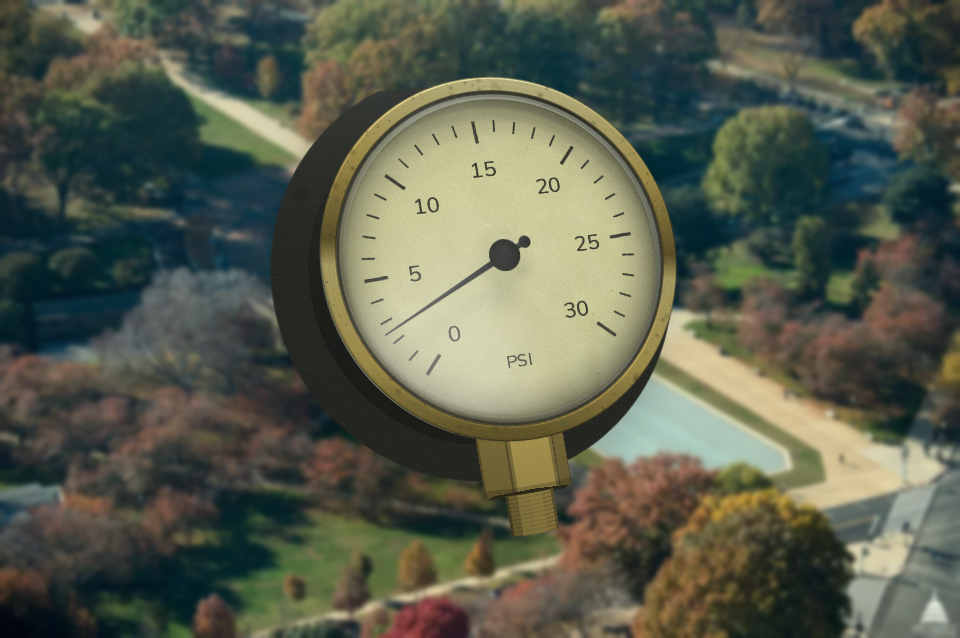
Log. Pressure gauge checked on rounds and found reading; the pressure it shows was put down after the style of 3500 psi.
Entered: 2.5 psi
